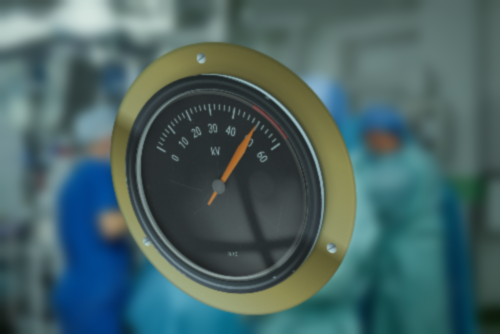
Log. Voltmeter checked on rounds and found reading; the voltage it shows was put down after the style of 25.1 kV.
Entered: 50 kV
